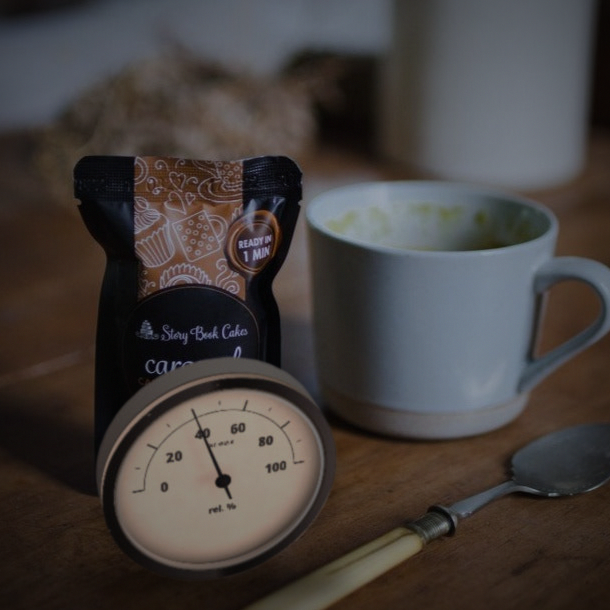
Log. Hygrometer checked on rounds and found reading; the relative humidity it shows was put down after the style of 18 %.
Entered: 40 %
